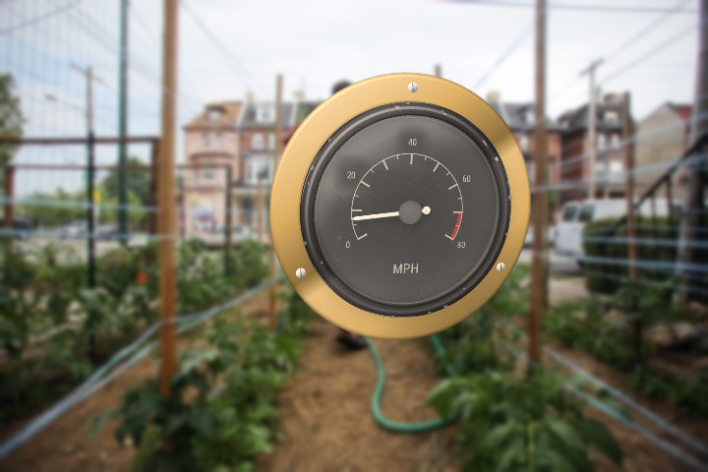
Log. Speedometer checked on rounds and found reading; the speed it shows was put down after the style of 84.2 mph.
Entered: 7.5 mph
